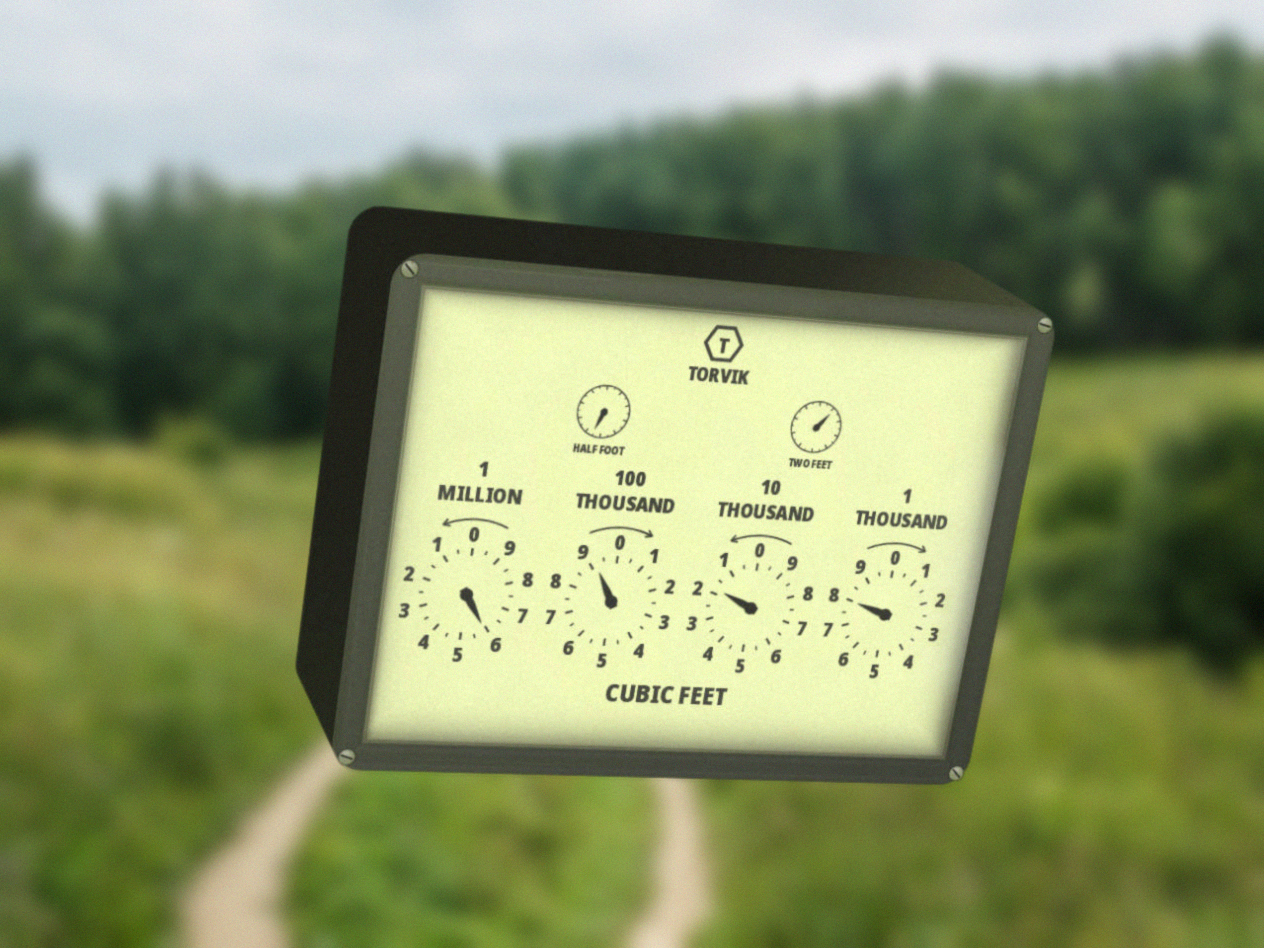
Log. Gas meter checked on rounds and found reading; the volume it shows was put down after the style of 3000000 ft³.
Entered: 591800 ft³
